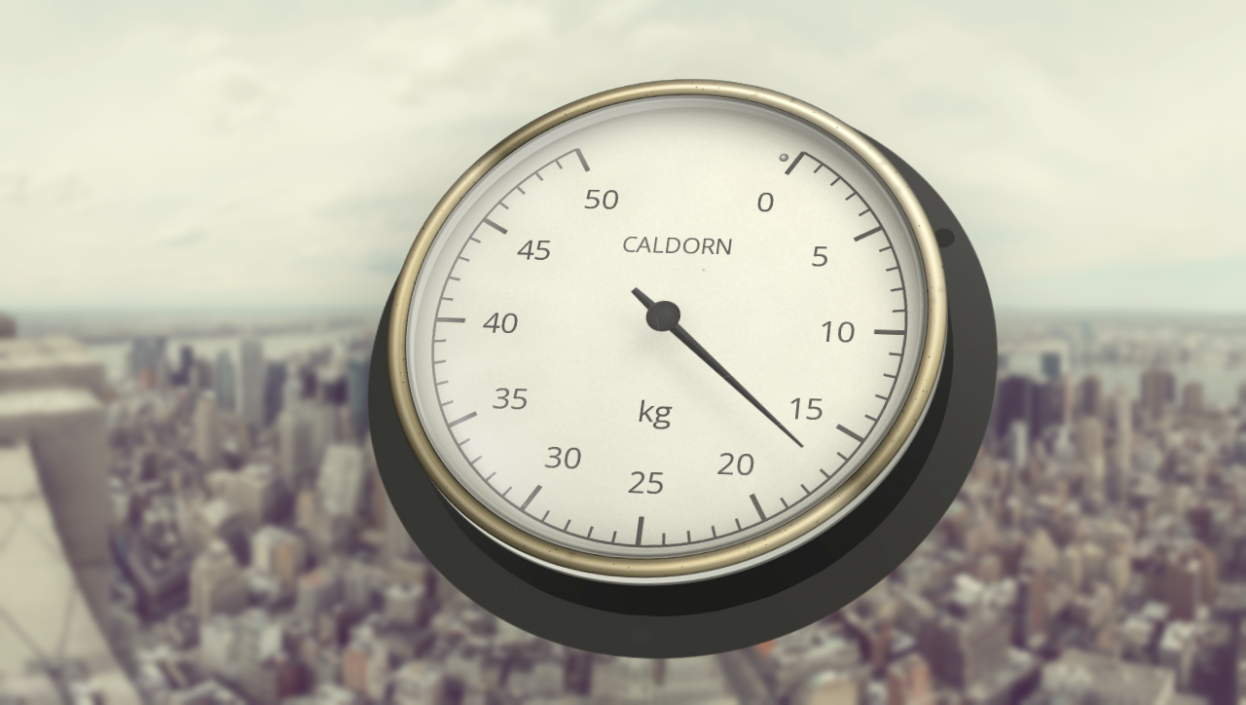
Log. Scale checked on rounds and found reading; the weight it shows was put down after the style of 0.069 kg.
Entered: 17 kg
